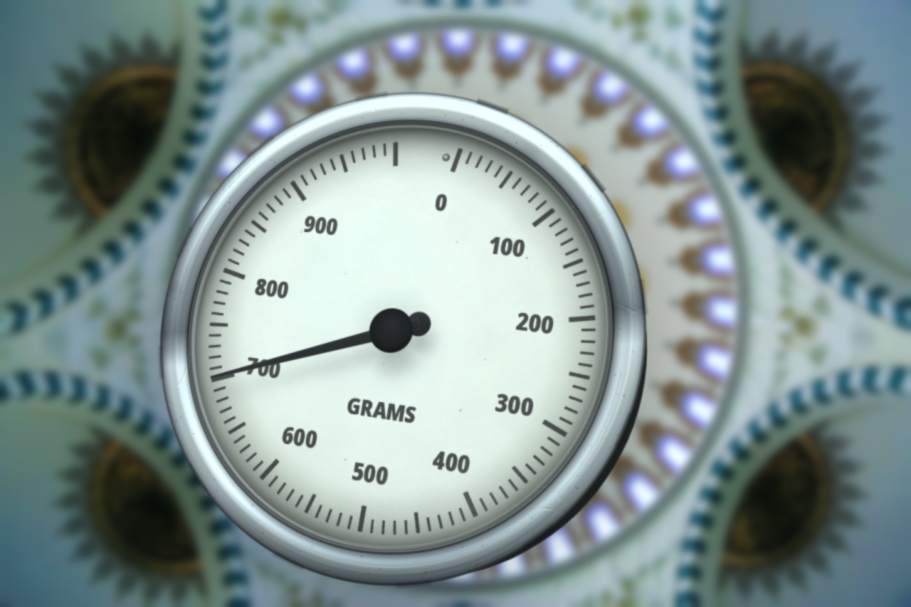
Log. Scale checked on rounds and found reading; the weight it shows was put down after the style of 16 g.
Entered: 700 g
